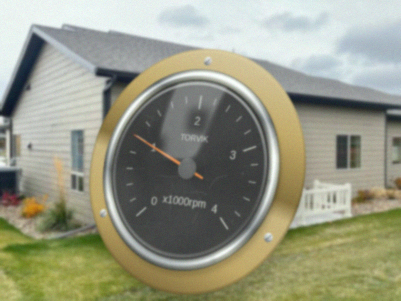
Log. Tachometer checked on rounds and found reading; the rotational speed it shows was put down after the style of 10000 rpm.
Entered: 1000 rpm
